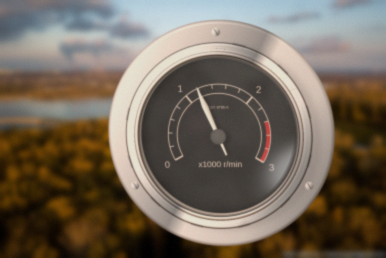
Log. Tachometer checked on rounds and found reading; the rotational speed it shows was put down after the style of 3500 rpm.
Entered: 1200 rpm
